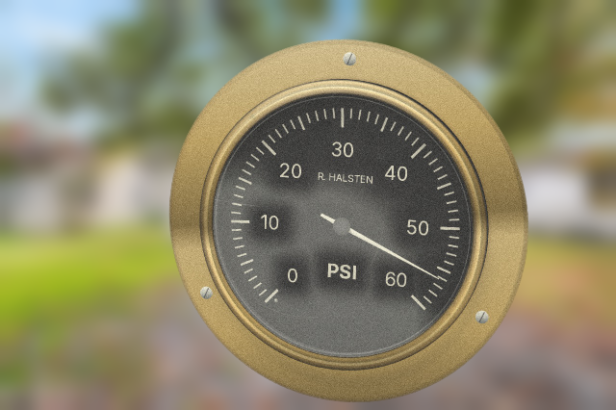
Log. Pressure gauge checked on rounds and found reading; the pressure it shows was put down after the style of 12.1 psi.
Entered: 56 psi
